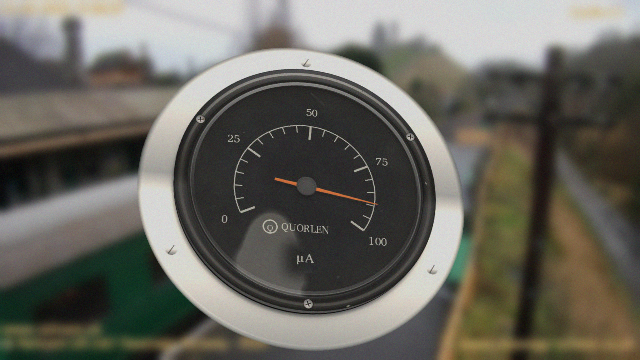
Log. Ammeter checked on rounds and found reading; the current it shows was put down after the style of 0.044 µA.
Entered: 90 µA
